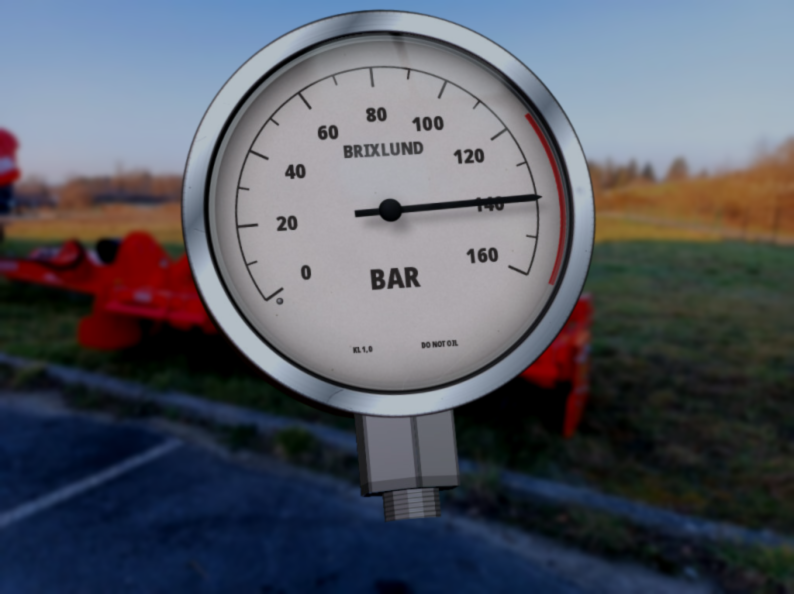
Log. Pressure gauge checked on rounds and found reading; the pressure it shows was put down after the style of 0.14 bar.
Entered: 140 bar
